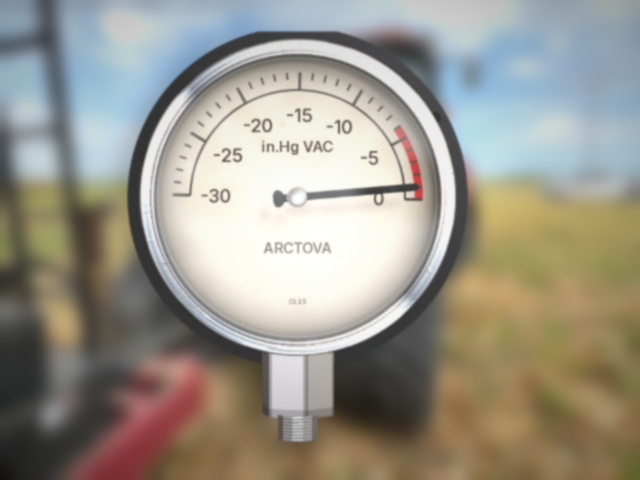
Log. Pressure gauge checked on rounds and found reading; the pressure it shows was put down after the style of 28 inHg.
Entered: -1 inHg
